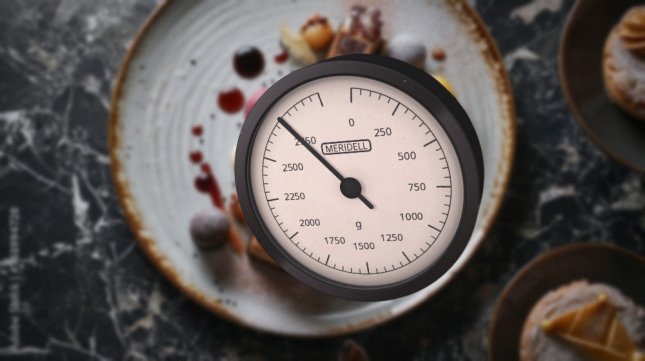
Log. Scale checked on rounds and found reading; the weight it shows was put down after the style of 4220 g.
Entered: 2750 g
